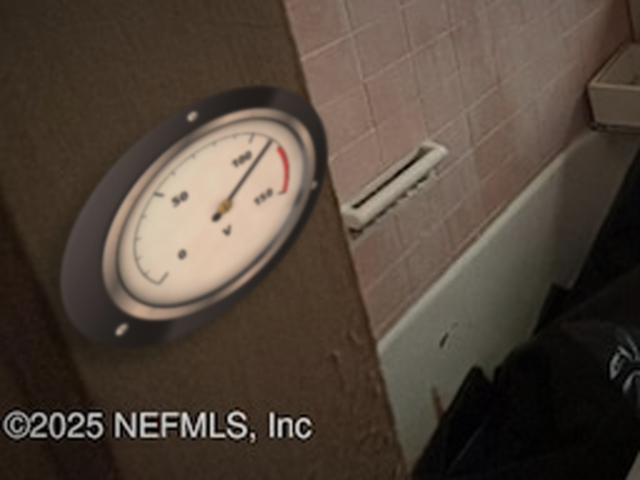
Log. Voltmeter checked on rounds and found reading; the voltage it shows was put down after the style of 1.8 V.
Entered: 110 V
